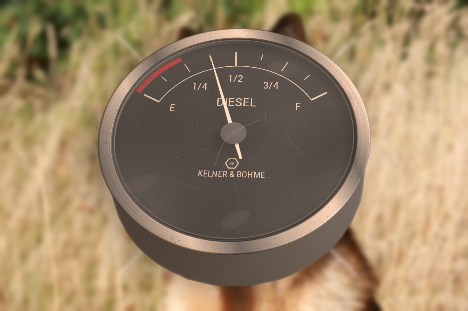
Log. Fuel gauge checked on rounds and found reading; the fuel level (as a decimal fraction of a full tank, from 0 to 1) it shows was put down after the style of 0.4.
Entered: 0.375
